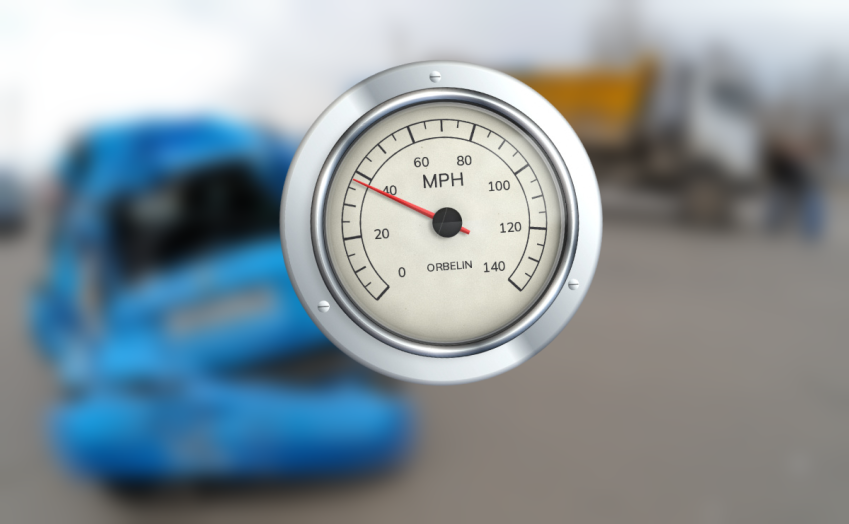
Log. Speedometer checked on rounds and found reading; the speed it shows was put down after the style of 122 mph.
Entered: 37.5 mph
